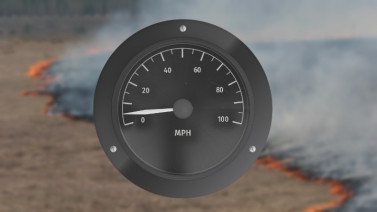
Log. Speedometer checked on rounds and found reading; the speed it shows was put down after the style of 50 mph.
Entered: 5 mph
